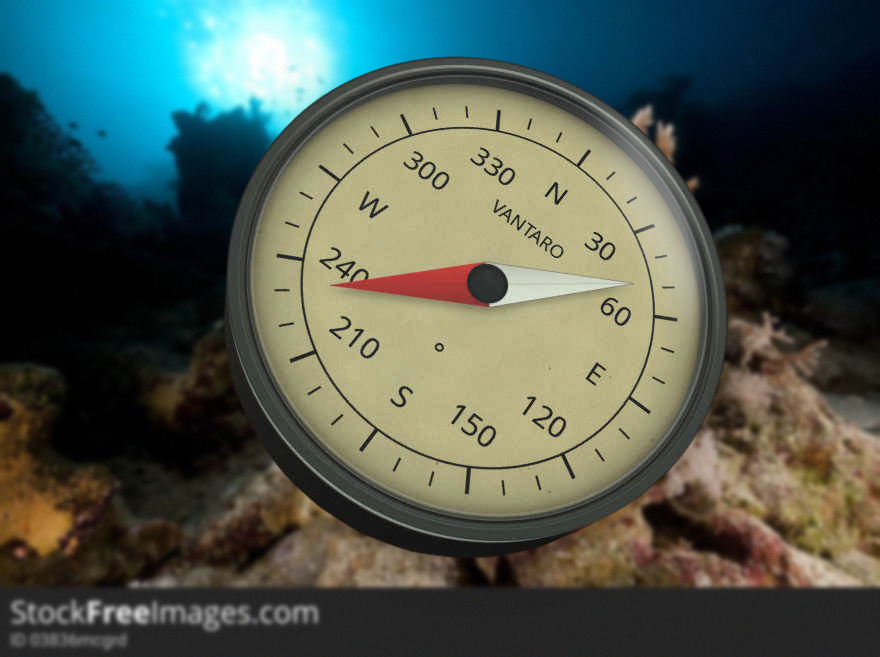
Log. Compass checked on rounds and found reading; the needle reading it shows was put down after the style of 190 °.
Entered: 230 °
